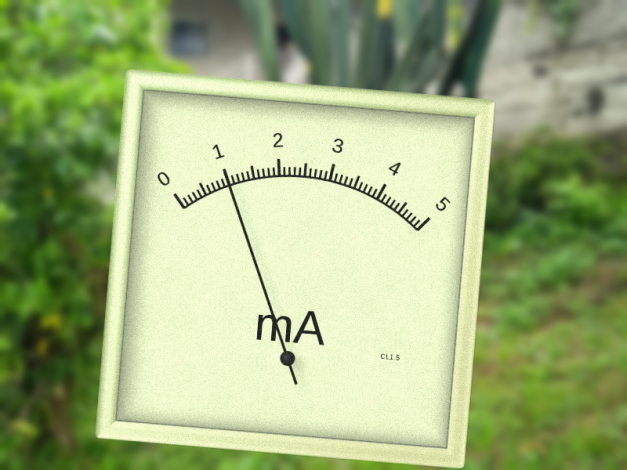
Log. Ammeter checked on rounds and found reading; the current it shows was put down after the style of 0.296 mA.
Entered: 1 mA
